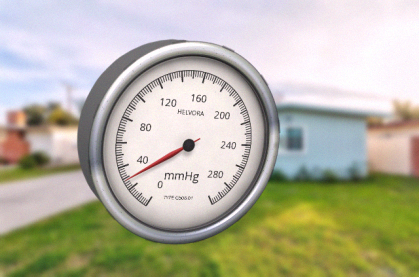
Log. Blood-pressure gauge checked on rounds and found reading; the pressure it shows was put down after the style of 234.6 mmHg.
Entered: 30 mmHg
